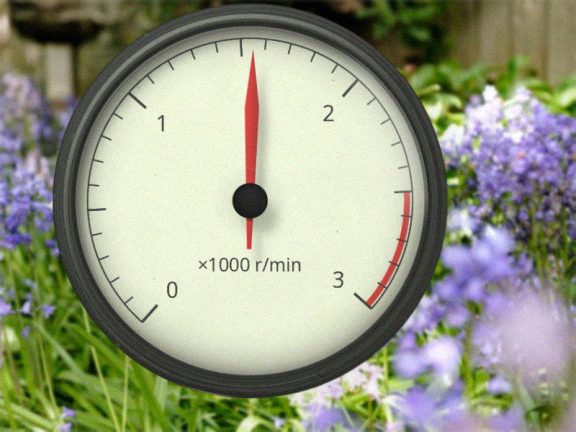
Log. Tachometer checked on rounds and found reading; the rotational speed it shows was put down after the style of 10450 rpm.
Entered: 1550 rpm
